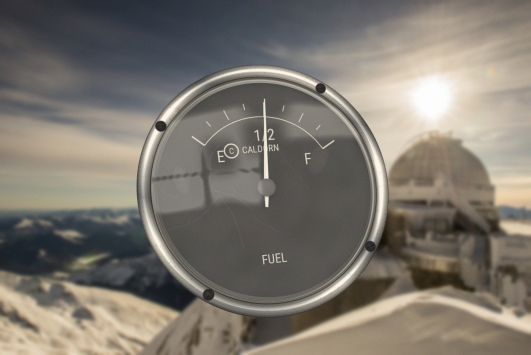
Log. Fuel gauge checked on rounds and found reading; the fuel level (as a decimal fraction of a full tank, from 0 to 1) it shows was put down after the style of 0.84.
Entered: 0.5
